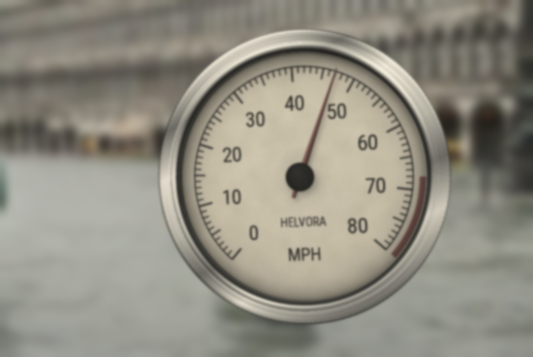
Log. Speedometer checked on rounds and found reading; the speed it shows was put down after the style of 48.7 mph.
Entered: 47 mph
